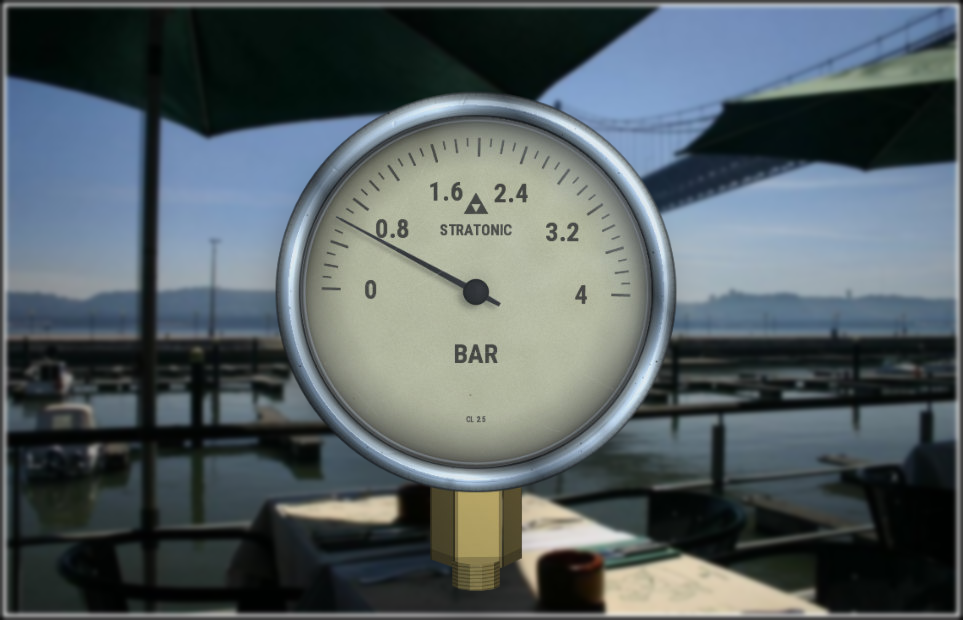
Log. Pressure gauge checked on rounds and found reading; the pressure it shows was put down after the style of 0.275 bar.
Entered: 0.6 bar
